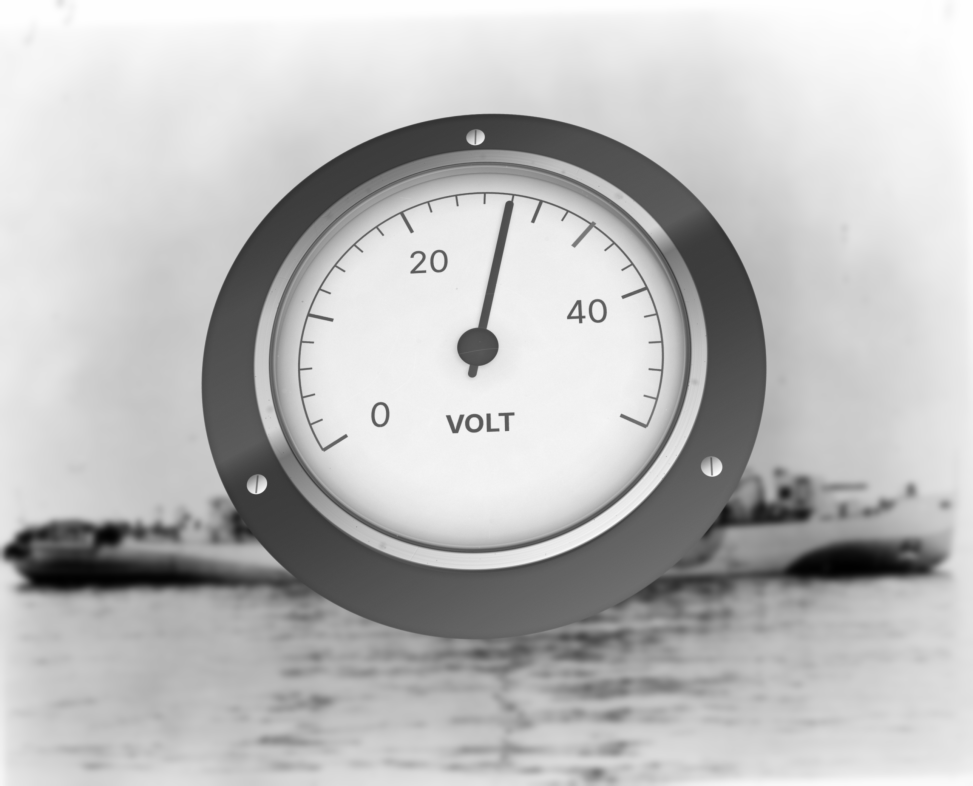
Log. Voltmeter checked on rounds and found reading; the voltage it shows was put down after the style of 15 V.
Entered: 28 V
